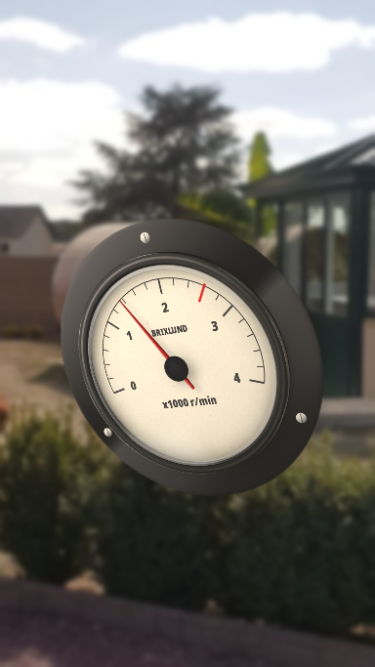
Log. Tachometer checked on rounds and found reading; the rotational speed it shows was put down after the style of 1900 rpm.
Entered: 1400 rpm
